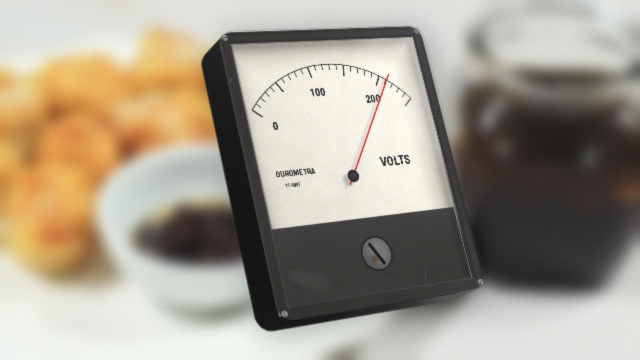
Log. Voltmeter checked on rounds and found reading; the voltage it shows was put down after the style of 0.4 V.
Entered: 210 V
